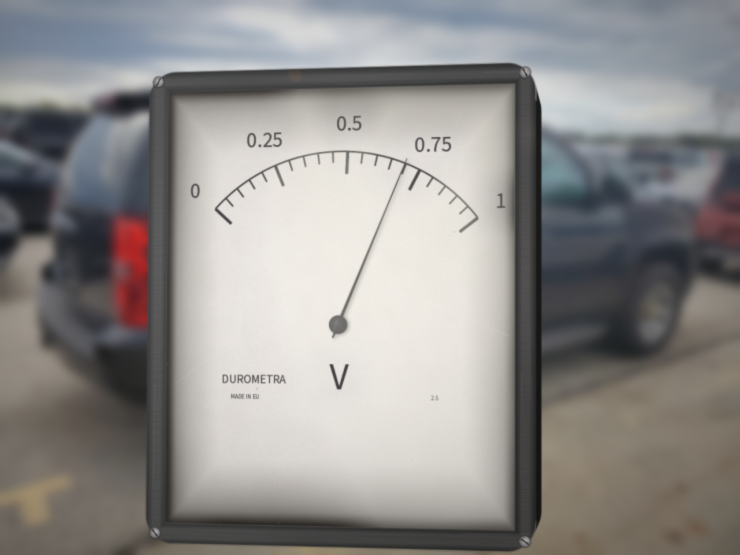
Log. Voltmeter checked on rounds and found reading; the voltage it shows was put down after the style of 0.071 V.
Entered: 0.7 V
